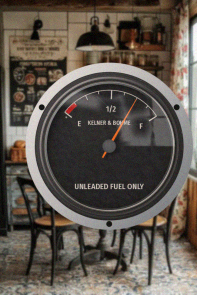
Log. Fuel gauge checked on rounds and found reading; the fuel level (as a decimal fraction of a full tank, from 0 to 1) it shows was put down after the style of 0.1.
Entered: 0.75
